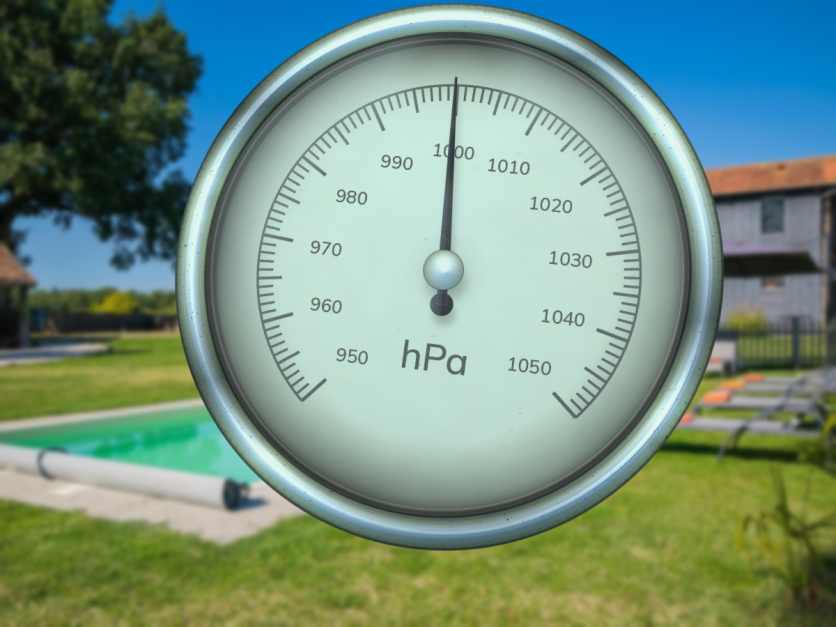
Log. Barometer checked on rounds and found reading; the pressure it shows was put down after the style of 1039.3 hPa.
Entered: 1000 hPa
